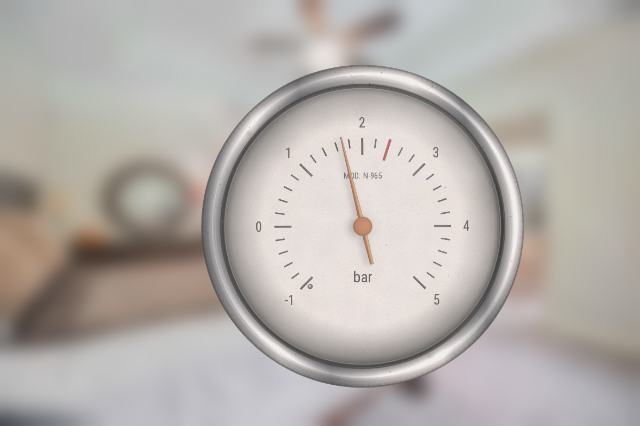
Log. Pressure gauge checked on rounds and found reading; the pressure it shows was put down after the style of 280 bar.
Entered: 1.7 bar
